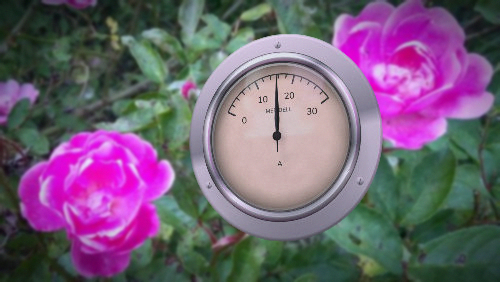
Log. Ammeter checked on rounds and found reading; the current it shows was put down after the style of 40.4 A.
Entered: 16 A
